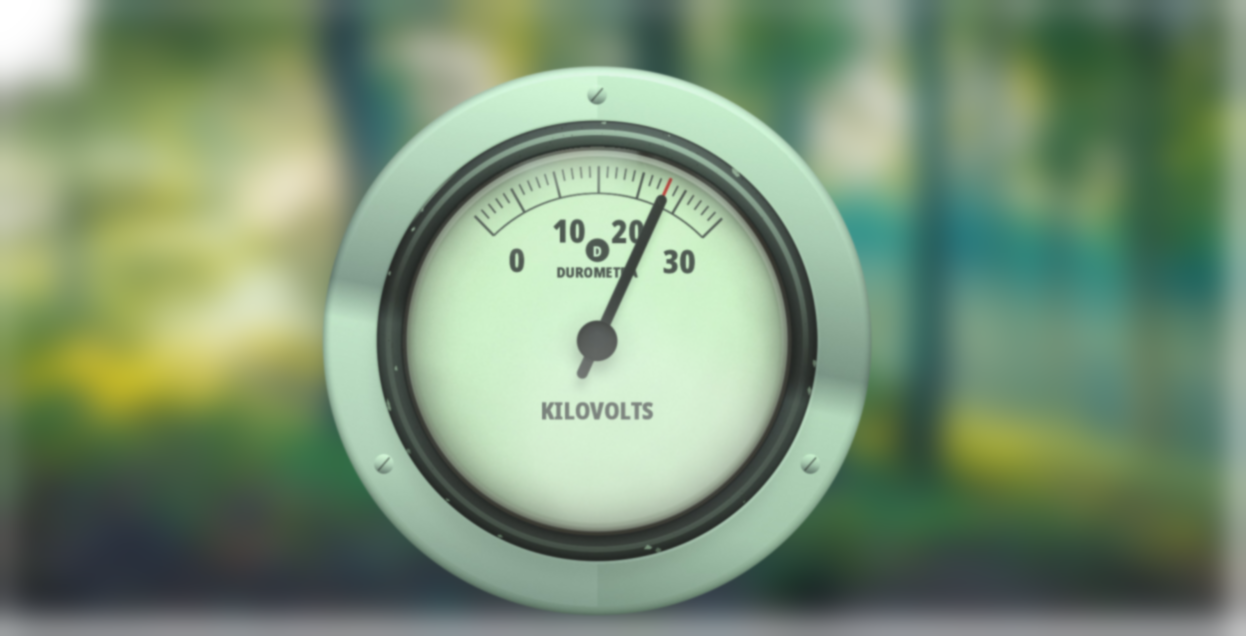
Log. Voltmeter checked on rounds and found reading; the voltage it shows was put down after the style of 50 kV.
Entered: 23 kV
